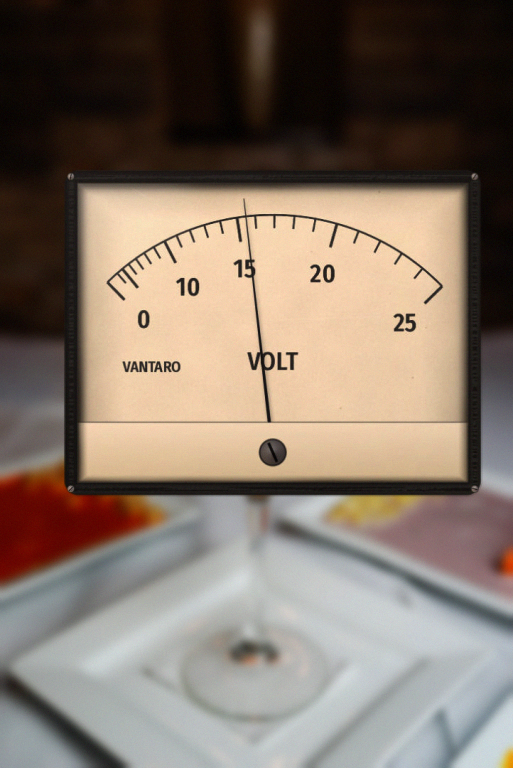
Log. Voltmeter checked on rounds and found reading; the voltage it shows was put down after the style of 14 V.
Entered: 15.5 V
